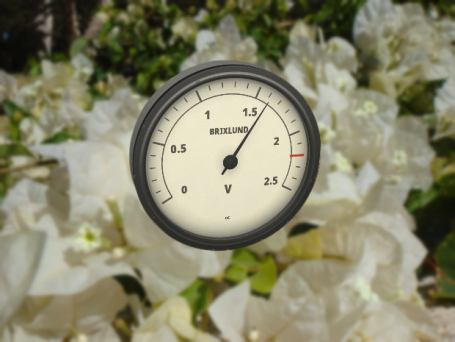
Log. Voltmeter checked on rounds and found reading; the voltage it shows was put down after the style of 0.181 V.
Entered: 1.6 V
